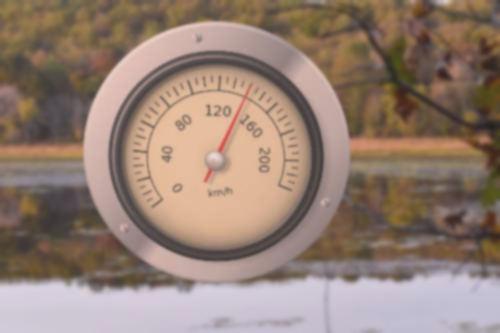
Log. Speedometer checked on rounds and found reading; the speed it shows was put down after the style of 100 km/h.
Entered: 140 km/h
